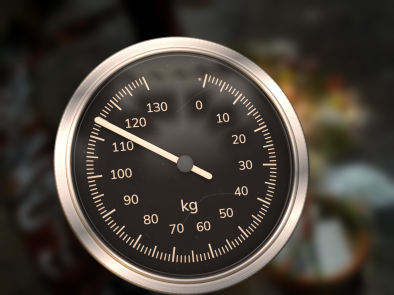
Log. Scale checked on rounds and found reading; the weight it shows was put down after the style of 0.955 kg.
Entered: 114 kg
